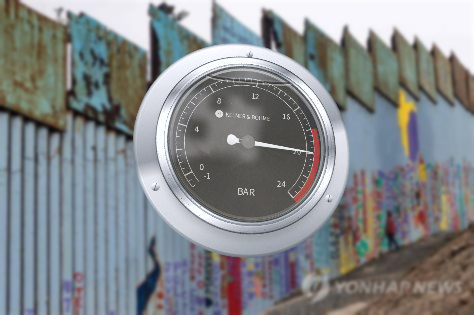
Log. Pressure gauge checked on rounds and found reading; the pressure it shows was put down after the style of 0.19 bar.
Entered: 20 bar
